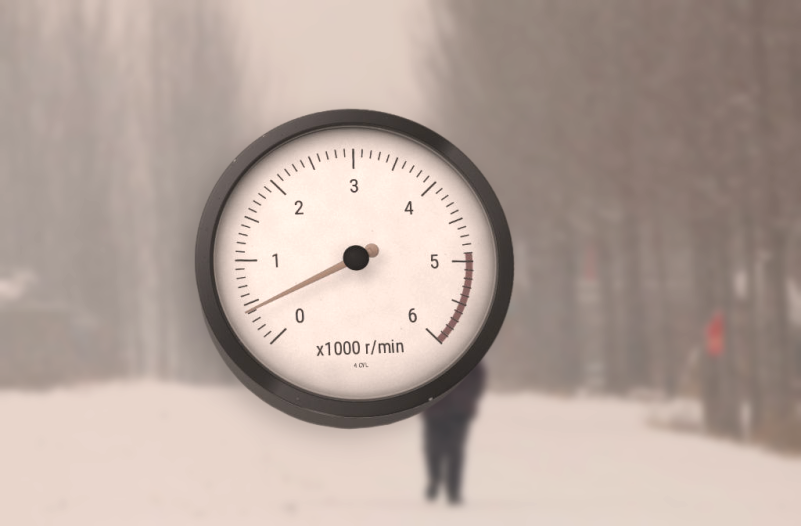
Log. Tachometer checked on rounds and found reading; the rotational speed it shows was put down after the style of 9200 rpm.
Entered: 400 rpm
